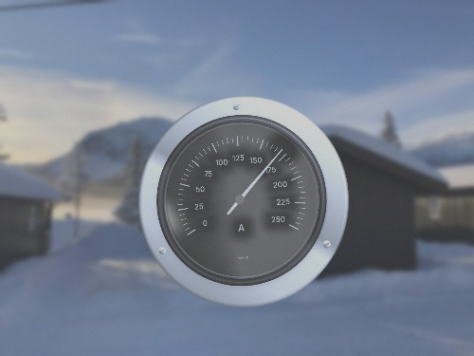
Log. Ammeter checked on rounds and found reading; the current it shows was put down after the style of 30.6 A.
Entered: 170 A
